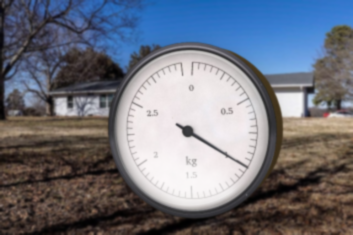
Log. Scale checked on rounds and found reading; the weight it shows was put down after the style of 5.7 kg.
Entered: 1 kg
